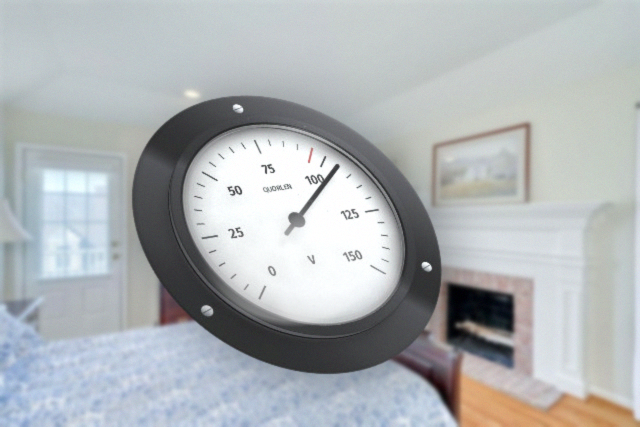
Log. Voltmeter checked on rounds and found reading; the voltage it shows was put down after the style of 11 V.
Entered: 105 V
